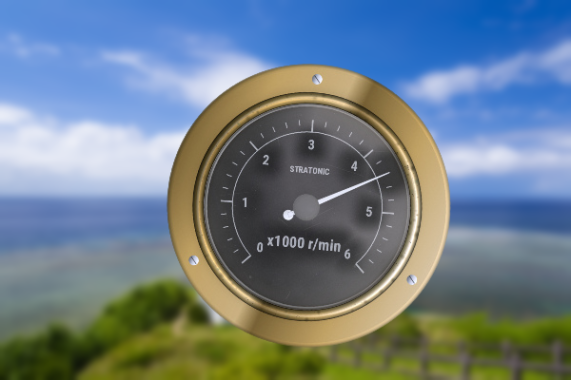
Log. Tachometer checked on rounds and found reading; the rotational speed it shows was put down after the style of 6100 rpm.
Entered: 4400 rpm
